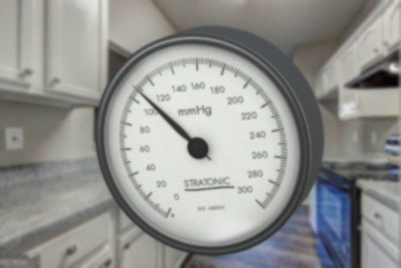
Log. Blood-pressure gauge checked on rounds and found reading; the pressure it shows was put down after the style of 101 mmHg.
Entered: 110 mmHg
